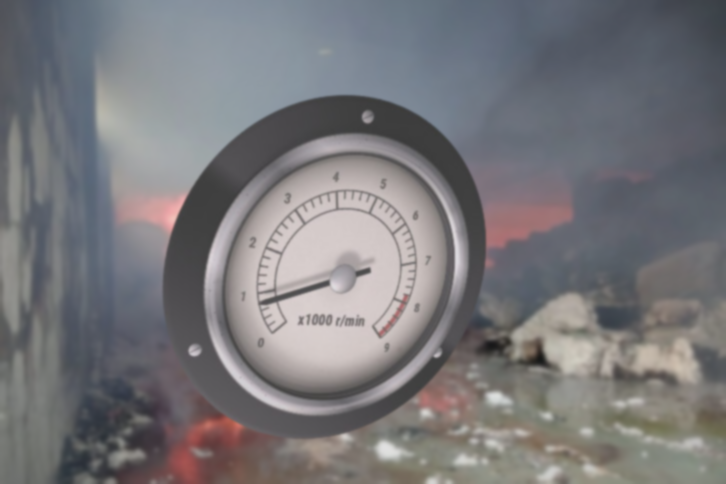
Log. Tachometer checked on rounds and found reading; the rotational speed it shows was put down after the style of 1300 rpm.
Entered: 800 rpm
